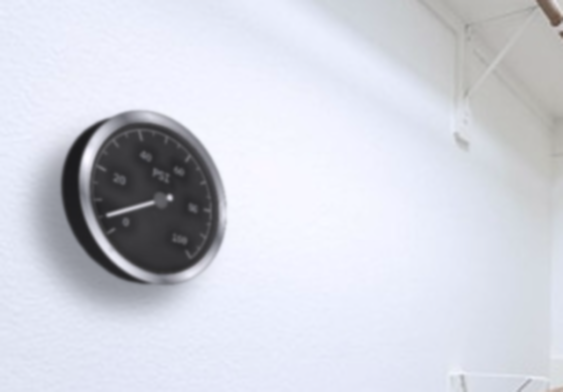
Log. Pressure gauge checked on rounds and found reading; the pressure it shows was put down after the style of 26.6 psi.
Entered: 5 psi
